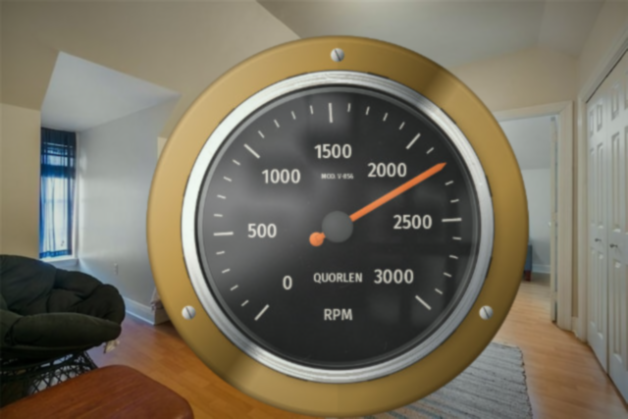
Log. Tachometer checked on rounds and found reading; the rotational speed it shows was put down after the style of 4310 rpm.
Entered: 2200 rpm
